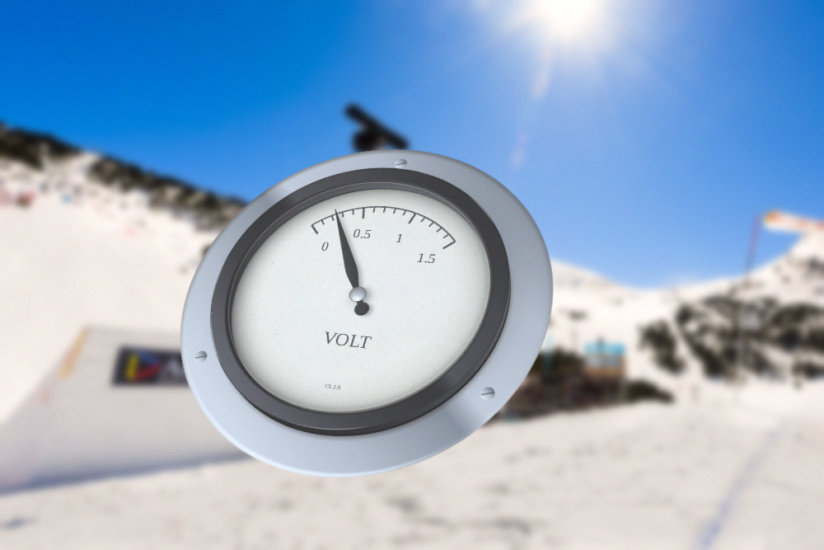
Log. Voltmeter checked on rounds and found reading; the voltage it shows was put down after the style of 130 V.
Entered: 0.25 V
